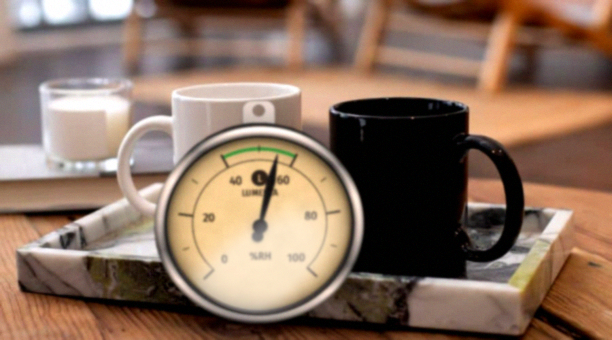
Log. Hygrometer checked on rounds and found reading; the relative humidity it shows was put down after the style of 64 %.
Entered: 55 %
